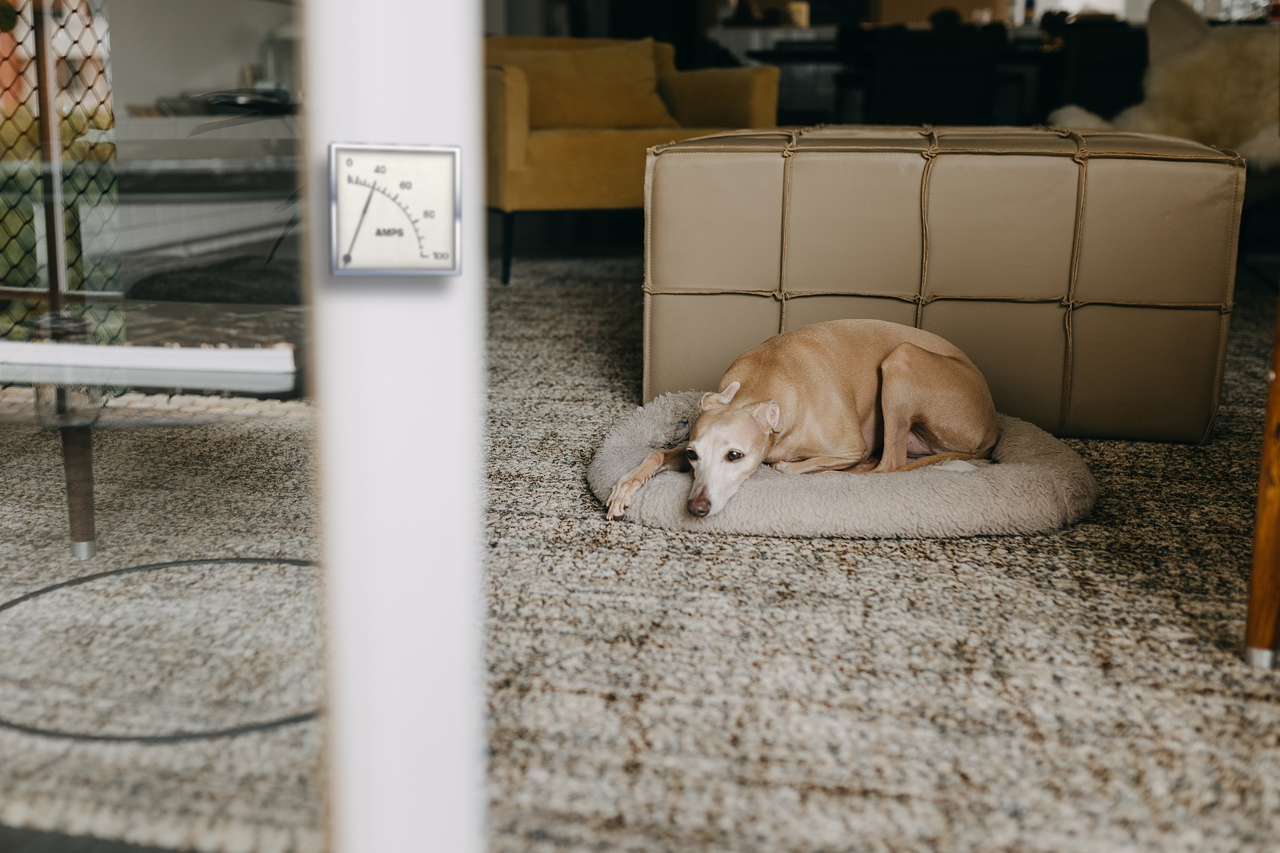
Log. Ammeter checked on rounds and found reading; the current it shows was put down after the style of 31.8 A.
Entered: 40 A
